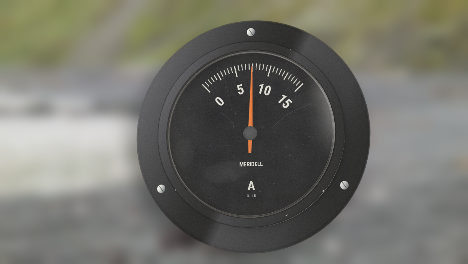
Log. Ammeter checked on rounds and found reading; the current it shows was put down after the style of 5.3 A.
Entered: 7.5 A
